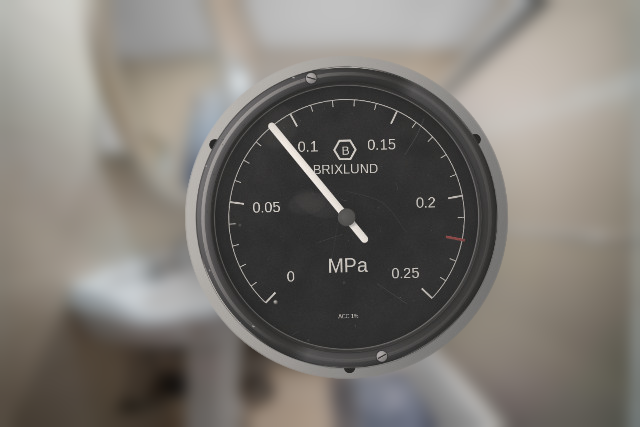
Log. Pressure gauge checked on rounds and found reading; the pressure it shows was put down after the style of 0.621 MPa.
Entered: 0.09 MPa
